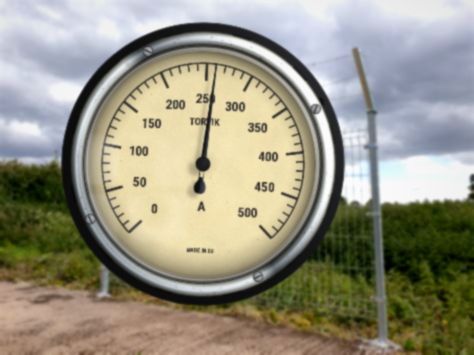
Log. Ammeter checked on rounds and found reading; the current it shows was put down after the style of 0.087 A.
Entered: 260 A
